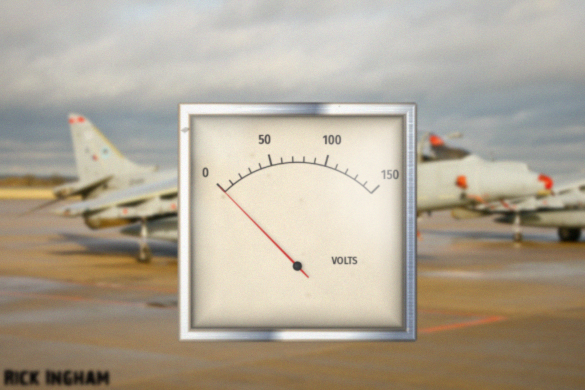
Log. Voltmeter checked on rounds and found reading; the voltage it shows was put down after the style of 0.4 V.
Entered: 0 V
